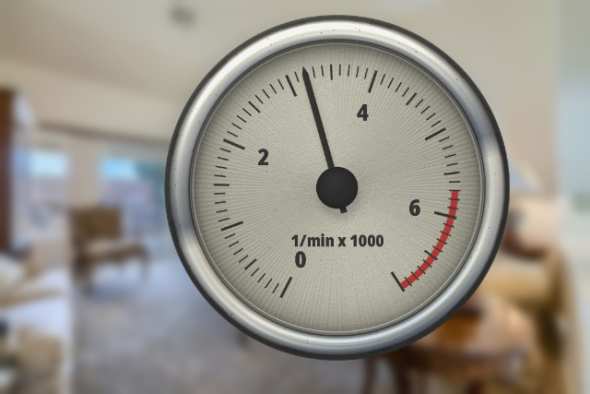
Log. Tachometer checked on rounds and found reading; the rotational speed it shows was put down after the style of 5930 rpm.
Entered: 3200 rpm
